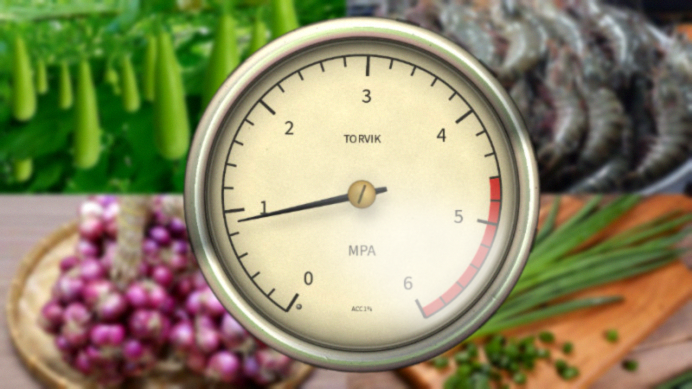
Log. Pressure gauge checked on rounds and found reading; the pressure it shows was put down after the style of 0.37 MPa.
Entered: 0.9 MPa
